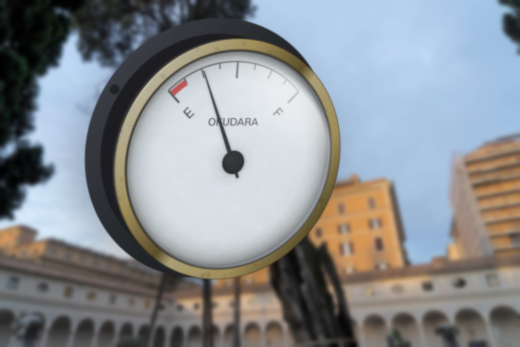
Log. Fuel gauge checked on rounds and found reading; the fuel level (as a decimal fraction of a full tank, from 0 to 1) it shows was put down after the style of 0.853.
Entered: 0.25
